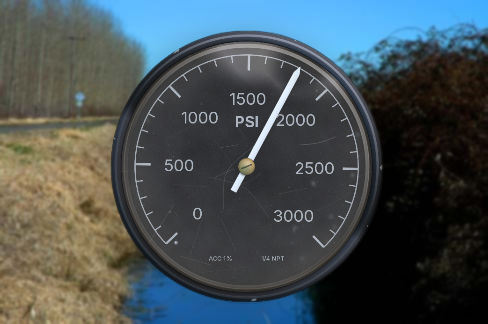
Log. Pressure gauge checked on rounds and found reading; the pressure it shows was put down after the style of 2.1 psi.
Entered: 1800 psi
